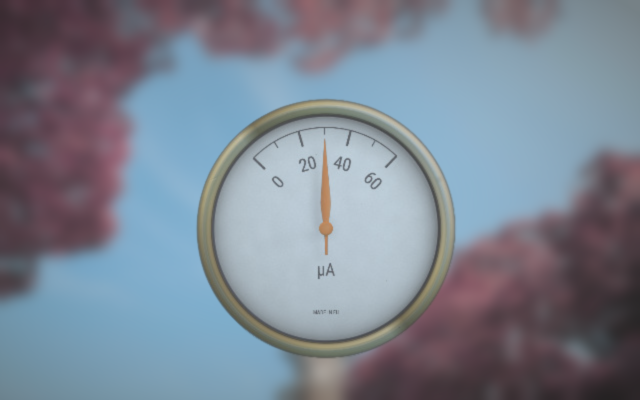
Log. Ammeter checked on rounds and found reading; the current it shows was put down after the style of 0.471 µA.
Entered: 30 µA
